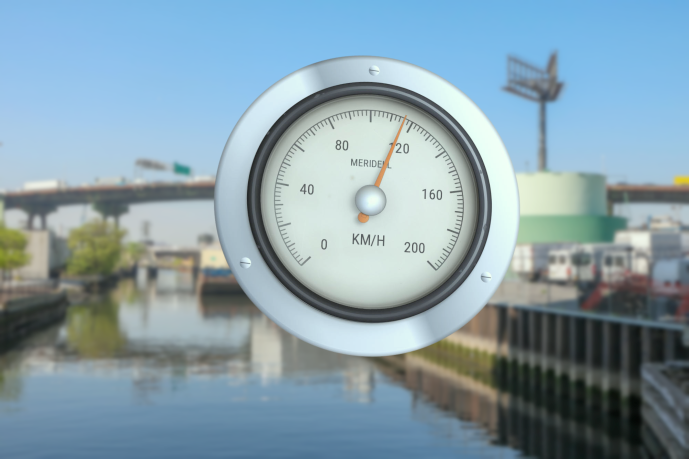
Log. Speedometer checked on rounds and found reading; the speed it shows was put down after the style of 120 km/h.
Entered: 116 km/h
